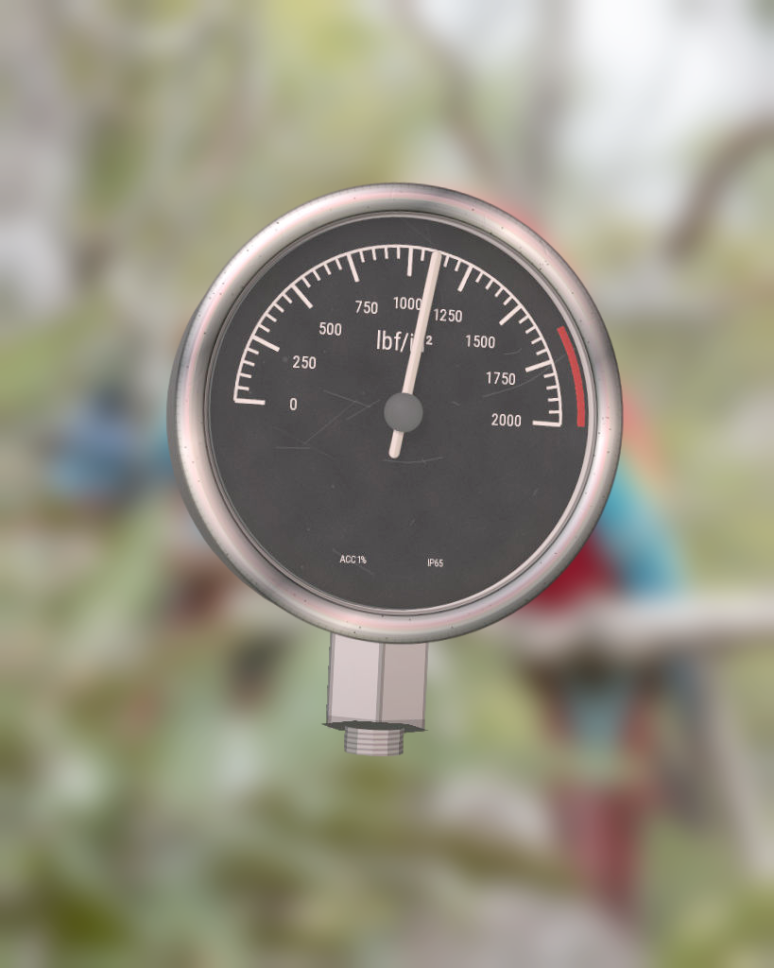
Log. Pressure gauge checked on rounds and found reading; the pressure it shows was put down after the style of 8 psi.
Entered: 1100 psi
